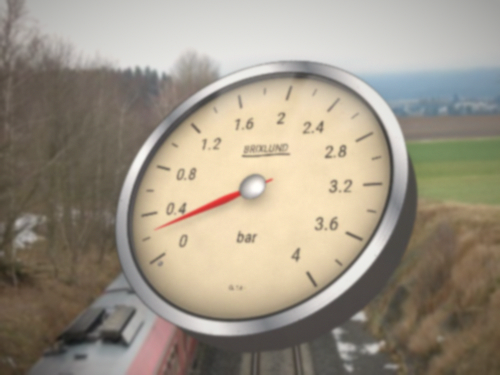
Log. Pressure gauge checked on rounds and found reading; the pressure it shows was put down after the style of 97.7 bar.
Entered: 0.2 bar
